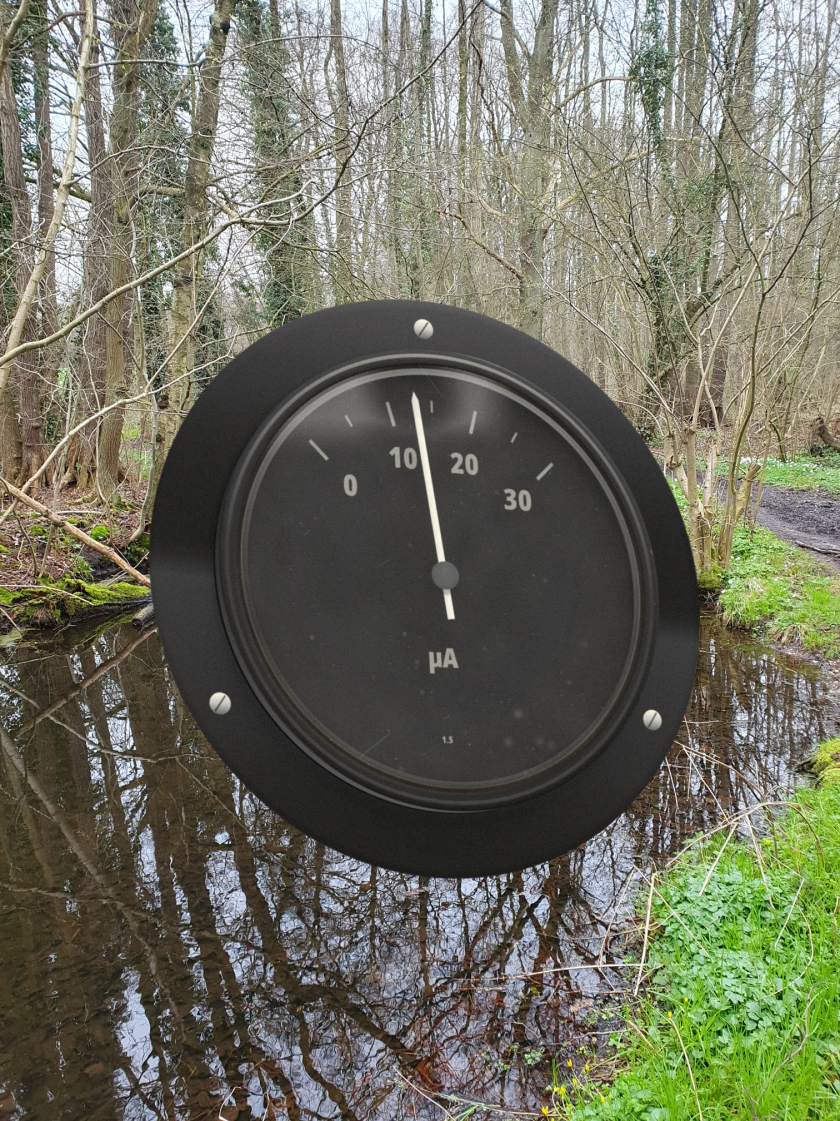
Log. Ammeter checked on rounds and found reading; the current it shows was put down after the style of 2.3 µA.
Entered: 12.5 µA
